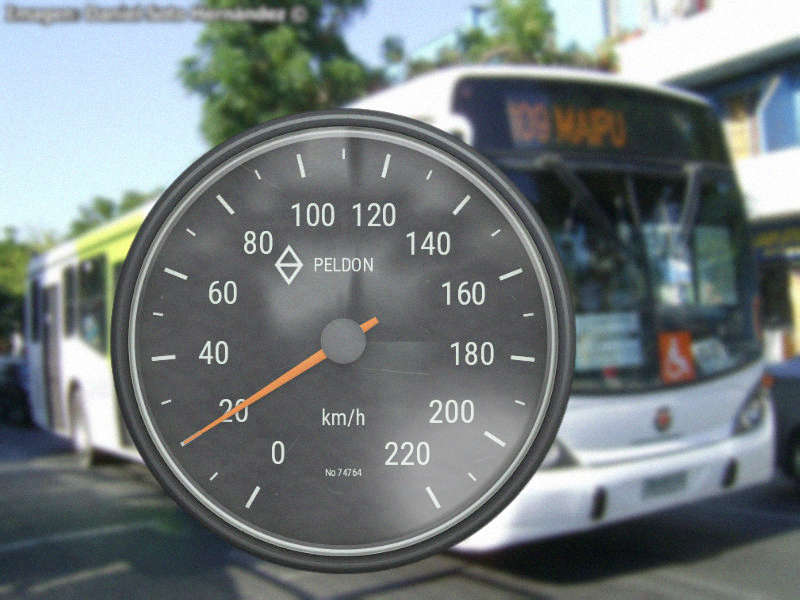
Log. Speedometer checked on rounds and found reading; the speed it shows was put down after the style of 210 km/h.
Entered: 20 km/h
